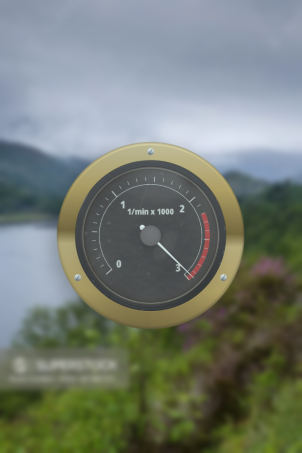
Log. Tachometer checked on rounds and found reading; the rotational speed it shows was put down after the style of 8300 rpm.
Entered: 2950 rpm
